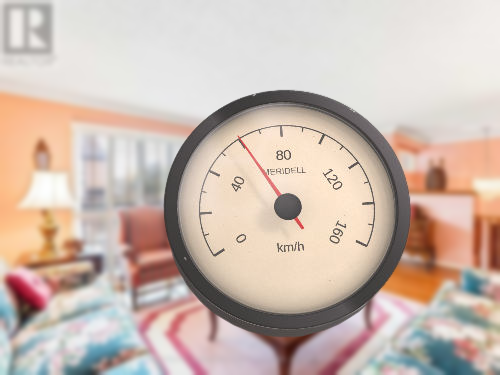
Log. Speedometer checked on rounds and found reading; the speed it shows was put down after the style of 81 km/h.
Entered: 60 km/h
